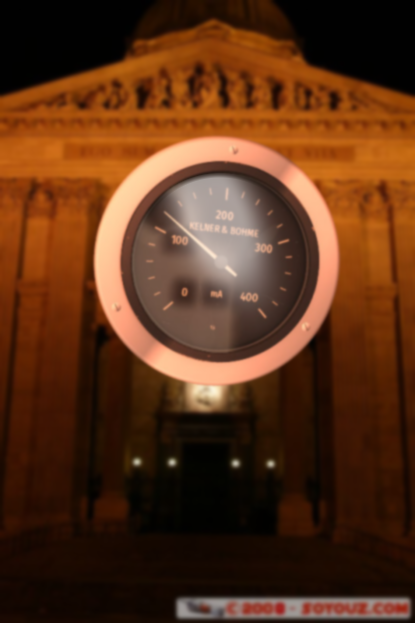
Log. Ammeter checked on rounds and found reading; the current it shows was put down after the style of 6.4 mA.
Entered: 120 mA
